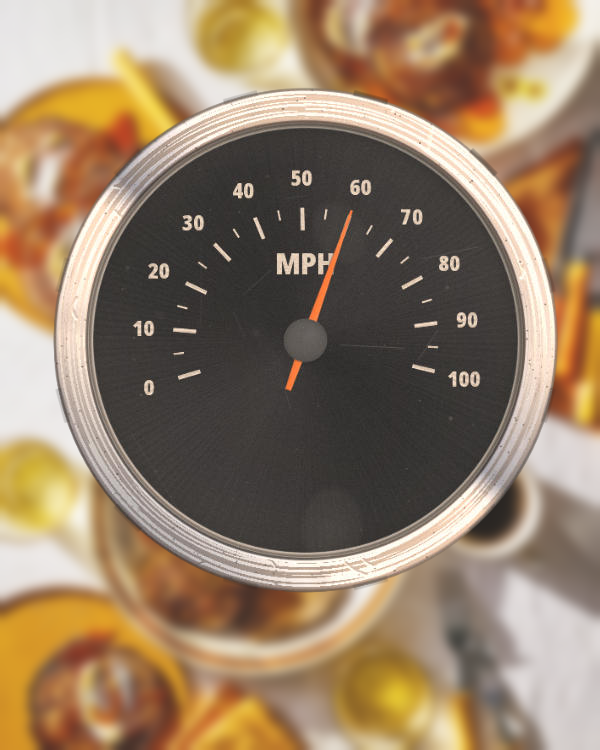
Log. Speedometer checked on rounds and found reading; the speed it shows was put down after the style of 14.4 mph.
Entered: 60 mph
